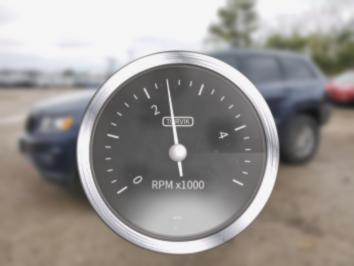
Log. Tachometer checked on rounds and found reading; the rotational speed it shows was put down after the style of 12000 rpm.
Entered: 2400 rpm
